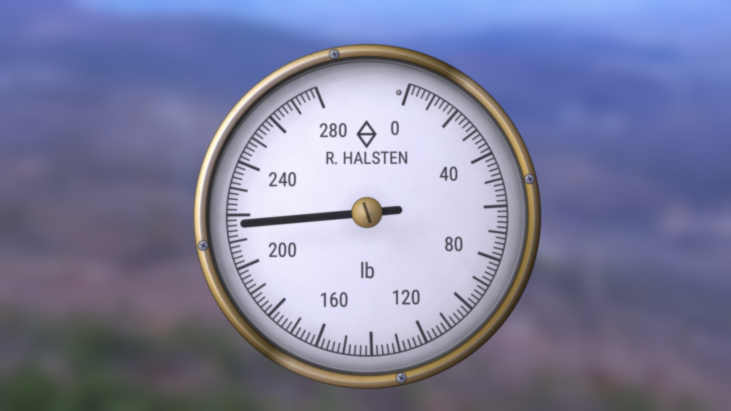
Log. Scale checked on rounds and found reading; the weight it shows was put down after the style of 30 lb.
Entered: 216 lb
